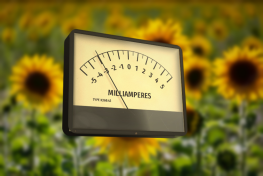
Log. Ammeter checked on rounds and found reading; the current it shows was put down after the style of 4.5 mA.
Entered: -3 mA
